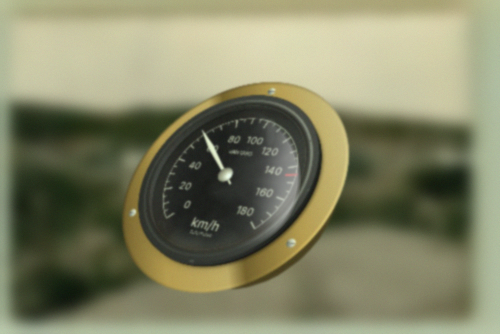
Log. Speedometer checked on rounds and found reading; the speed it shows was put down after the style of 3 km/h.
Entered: 60 km/h
